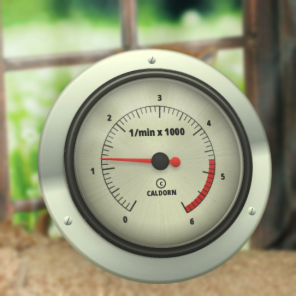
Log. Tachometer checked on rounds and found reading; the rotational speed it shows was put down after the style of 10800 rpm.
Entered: 1200 rpm
